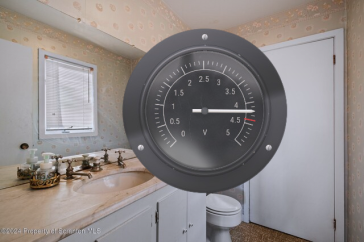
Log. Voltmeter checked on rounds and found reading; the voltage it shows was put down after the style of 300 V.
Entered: 4.2 V
